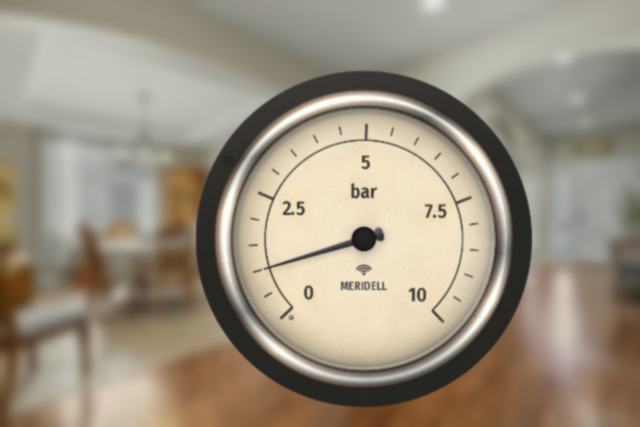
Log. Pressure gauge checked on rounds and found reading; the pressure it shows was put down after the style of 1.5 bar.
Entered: 1 bar
